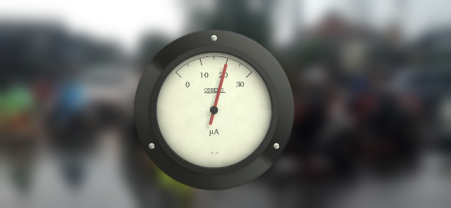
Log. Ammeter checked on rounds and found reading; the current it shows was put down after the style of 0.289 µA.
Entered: 20 µA
